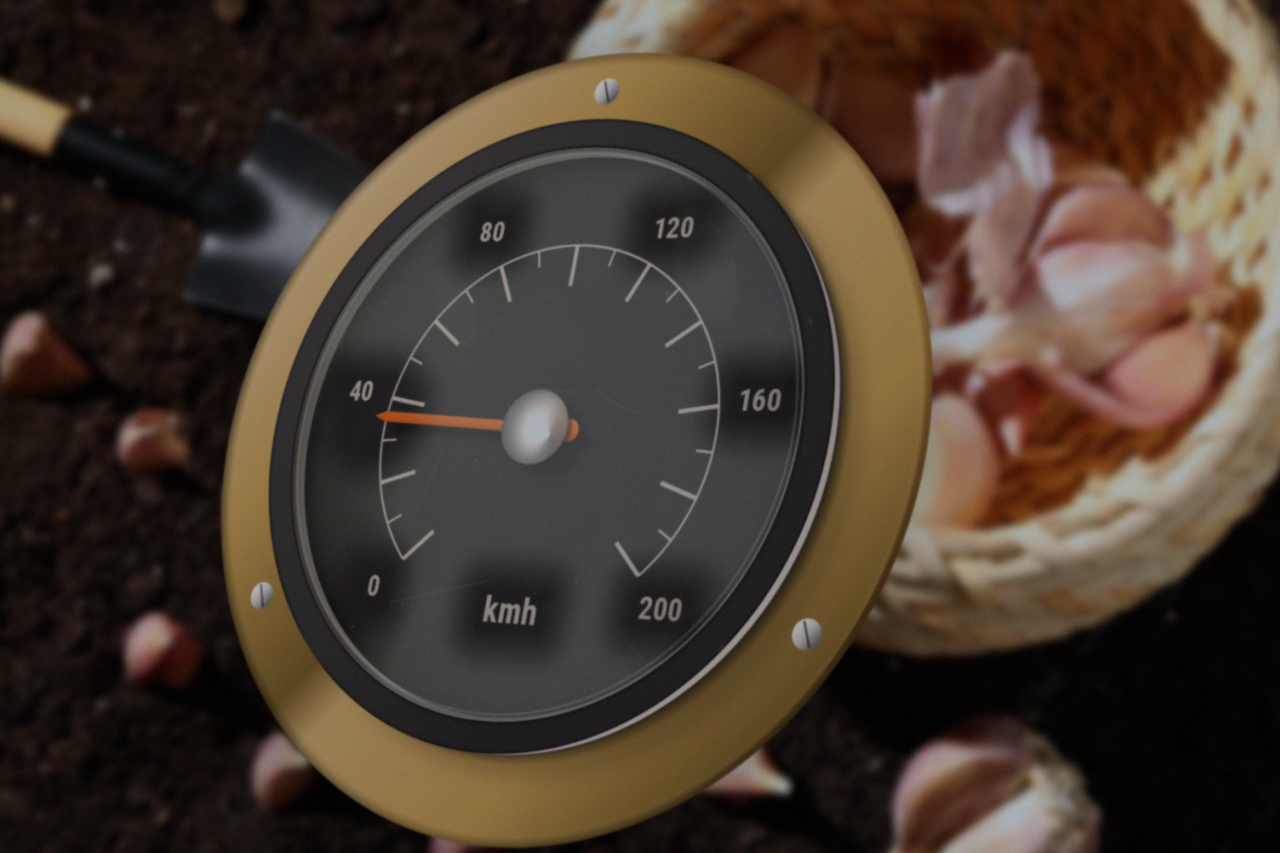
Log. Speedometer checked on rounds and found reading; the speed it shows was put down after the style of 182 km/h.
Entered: 35 km/h
